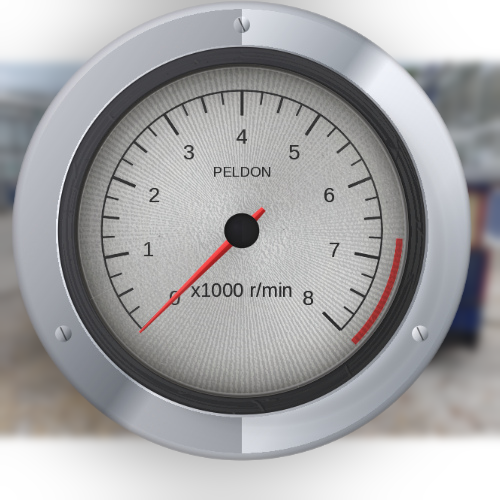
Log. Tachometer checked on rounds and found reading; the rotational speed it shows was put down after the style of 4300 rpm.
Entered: 0 rpm
